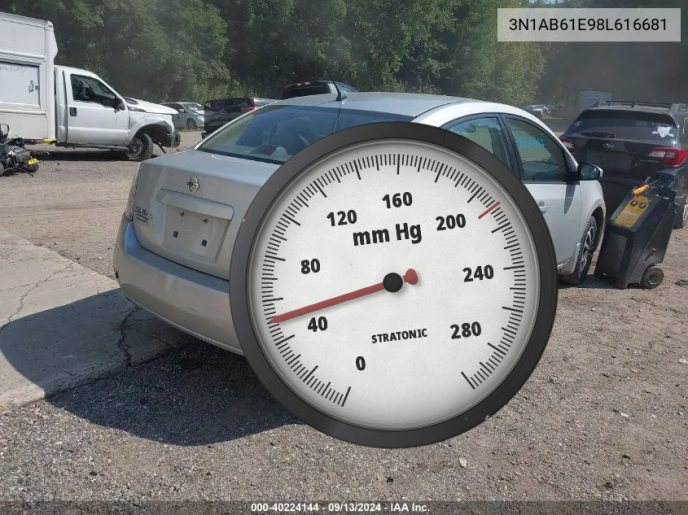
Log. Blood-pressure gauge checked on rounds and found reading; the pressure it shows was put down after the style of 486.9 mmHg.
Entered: 50 mmHg
